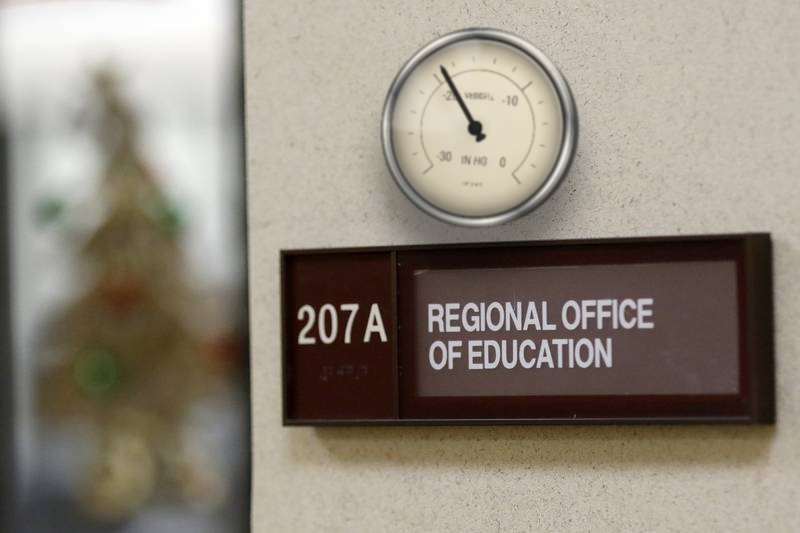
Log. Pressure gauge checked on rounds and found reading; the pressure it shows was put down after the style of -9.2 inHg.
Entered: -19 inHg
